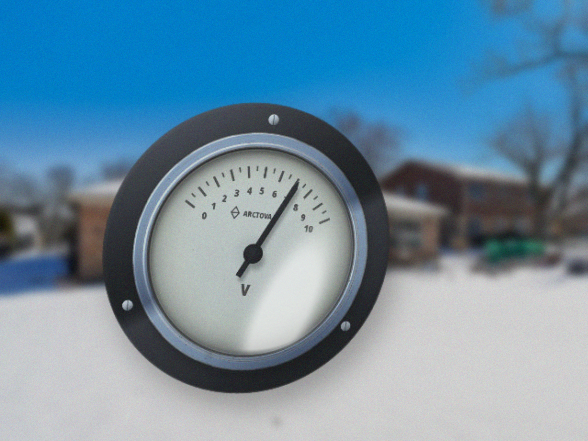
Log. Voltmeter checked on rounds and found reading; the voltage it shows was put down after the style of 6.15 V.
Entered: 7 V
